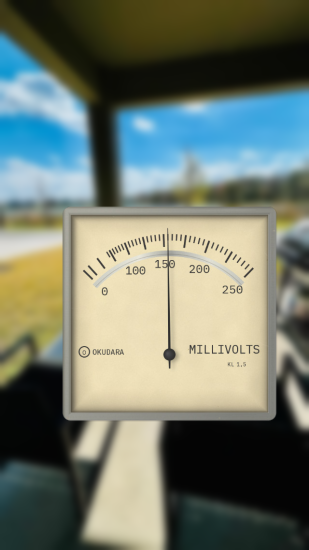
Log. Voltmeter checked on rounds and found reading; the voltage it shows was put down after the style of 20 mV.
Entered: 155 mV
